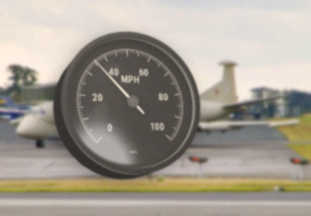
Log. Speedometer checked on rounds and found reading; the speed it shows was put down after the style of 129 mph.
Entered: 35 mph
